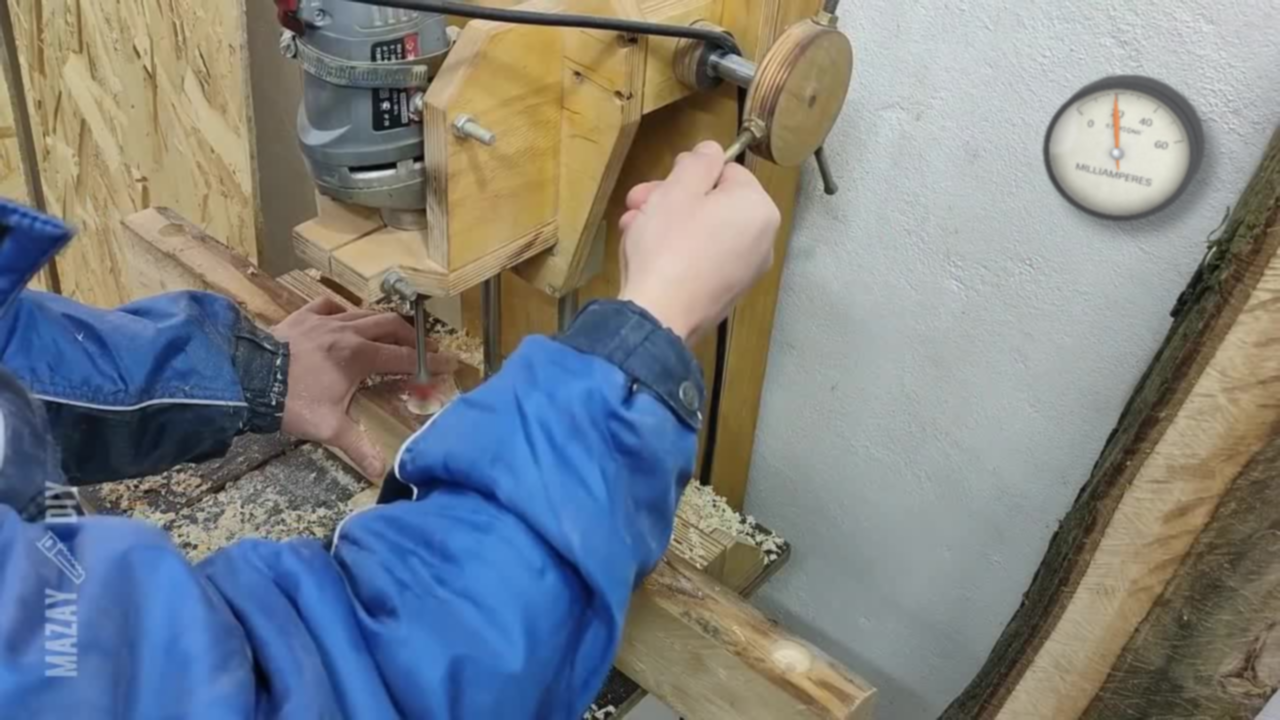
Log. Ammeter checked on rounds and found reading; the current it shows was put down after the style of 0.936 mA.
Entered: 20 mA
